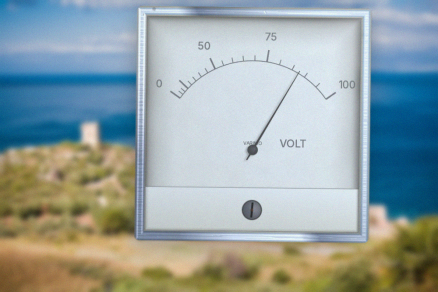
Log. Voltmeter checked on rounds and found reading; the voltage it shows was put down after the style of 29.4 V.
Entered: 87.5 V
